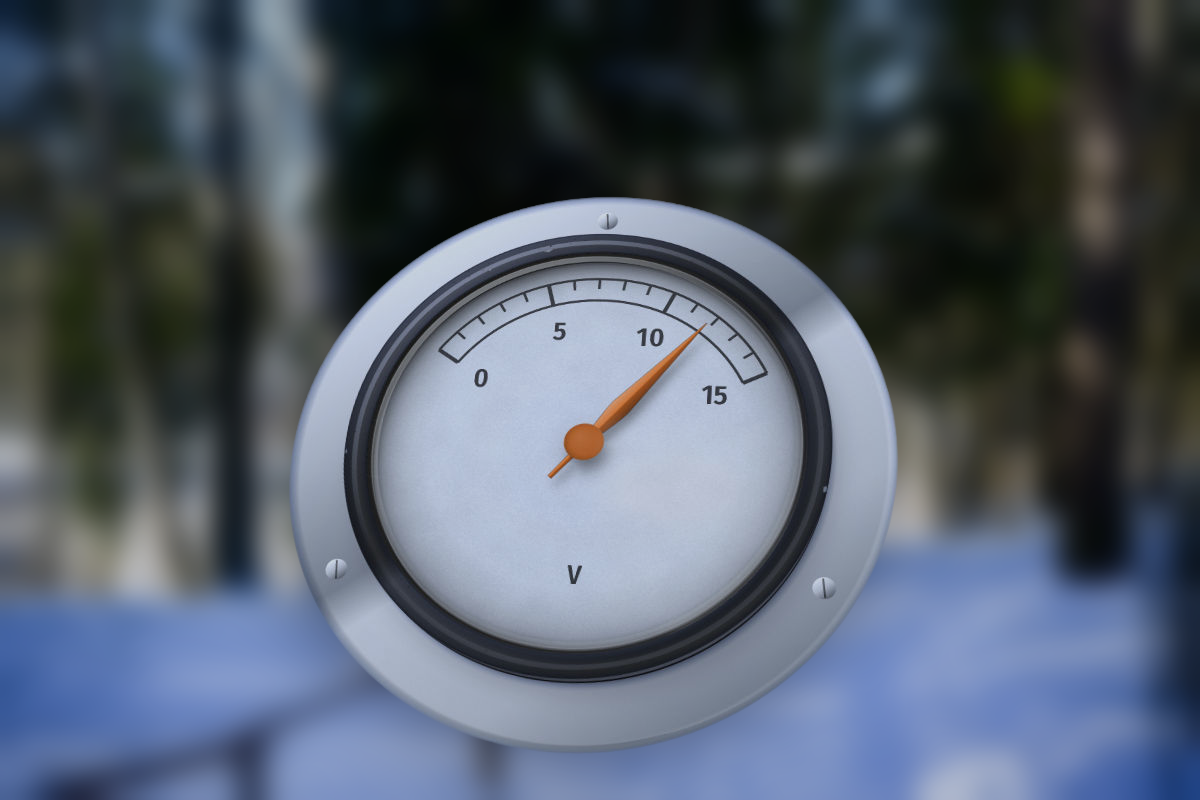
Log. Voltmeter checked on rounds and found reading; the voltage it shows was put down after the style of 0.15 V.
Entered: 12 V
